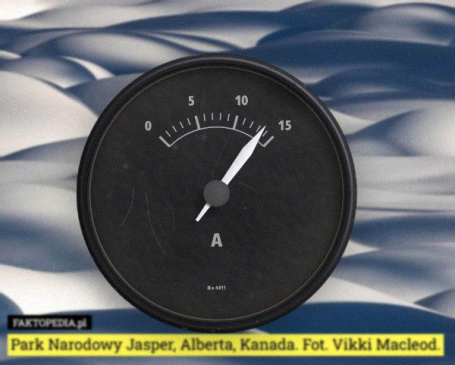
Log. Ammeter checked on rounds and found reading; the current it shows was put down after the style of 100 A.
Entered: 13.5 A
